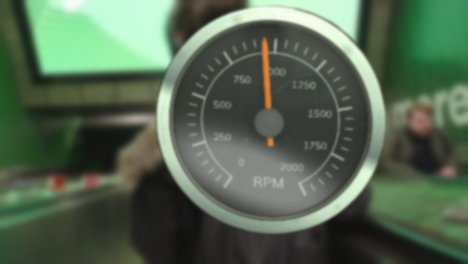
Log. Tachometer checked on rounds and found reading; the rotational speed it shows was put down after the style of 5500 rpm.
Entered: 950 rpm
